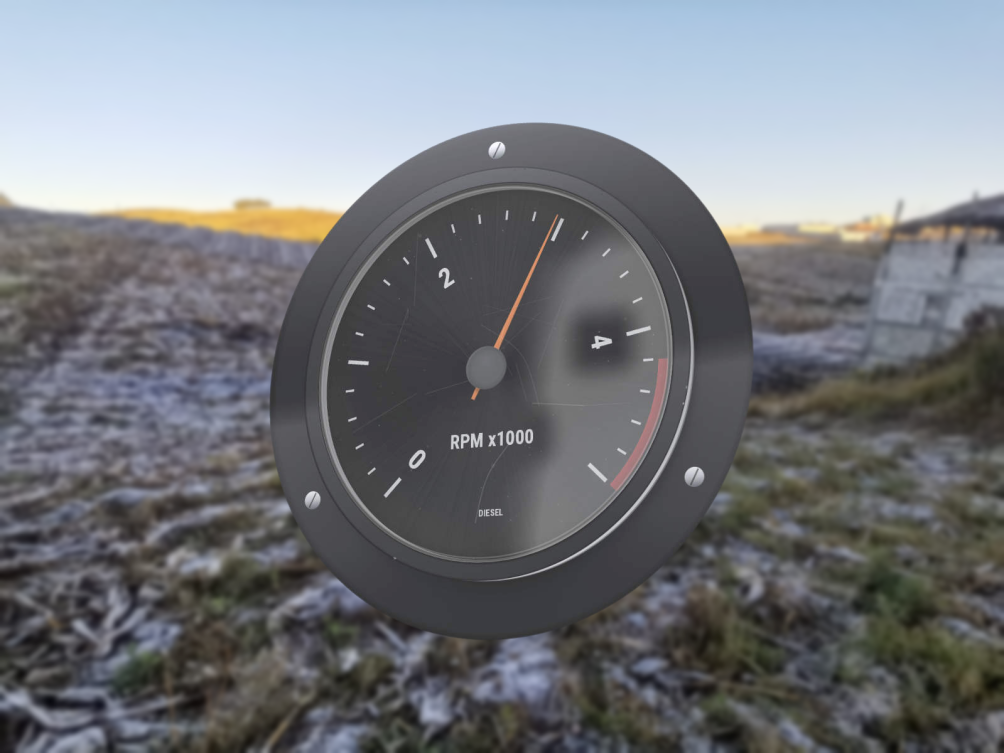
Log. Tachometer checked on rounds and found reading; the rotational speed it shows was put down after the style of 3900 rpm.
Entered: 3000 rpm
